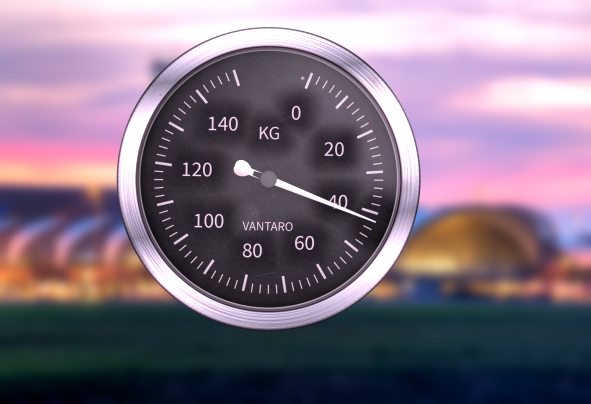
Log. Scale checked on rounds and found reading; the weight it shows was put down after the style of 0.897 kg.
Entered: 42 kg
